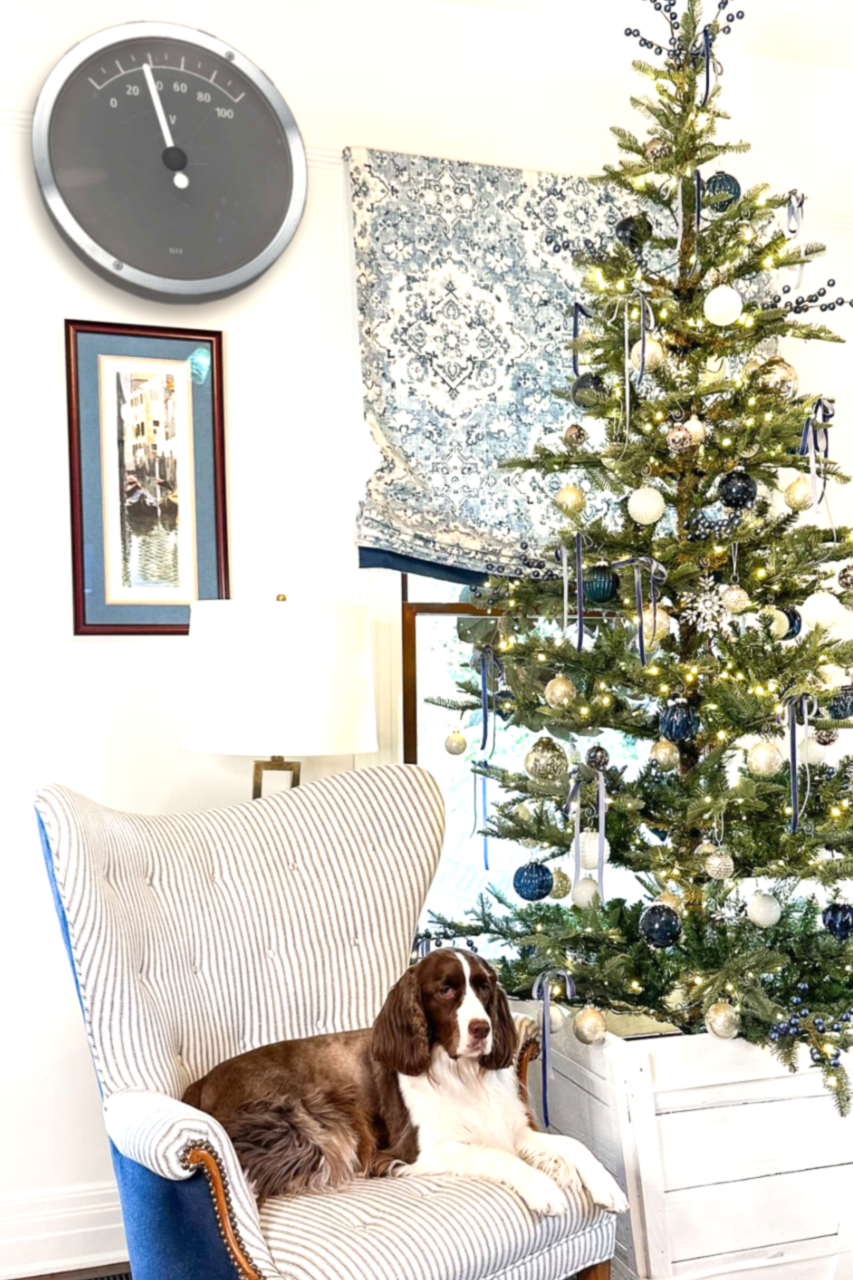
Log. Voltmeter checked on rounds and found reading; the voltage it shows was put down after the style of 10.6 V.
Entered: 35 V
